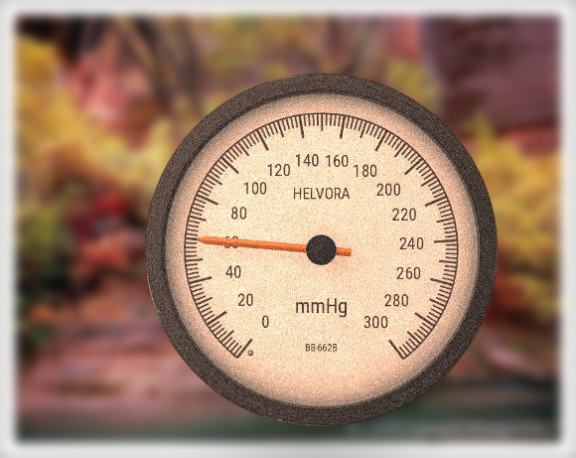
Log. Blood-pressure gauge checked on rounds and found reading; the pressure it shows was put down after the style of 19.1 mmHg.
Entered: 60 mmHg
